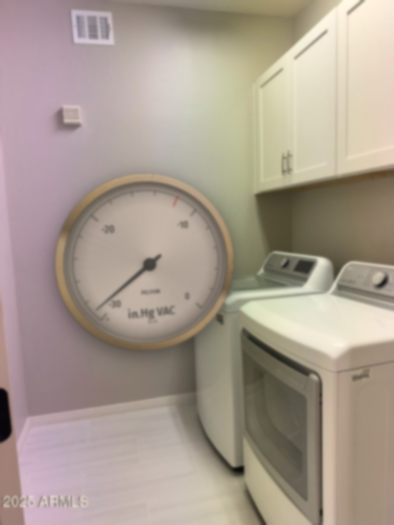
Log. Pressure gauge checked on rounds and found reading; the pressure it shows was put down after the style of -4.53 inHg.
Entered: -29 inHg
